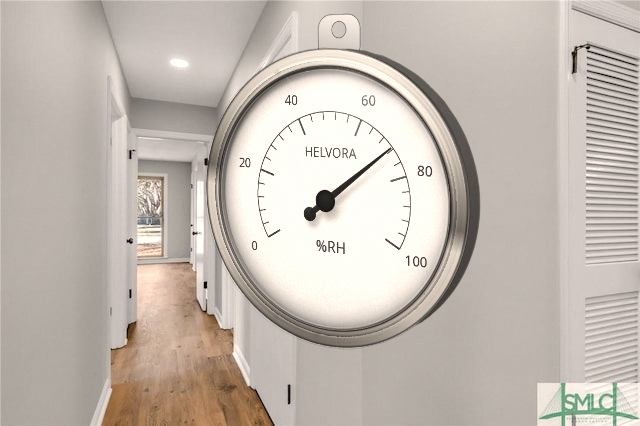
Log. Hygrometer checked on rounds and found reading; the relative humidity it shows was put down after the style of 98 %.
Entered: 72 %
